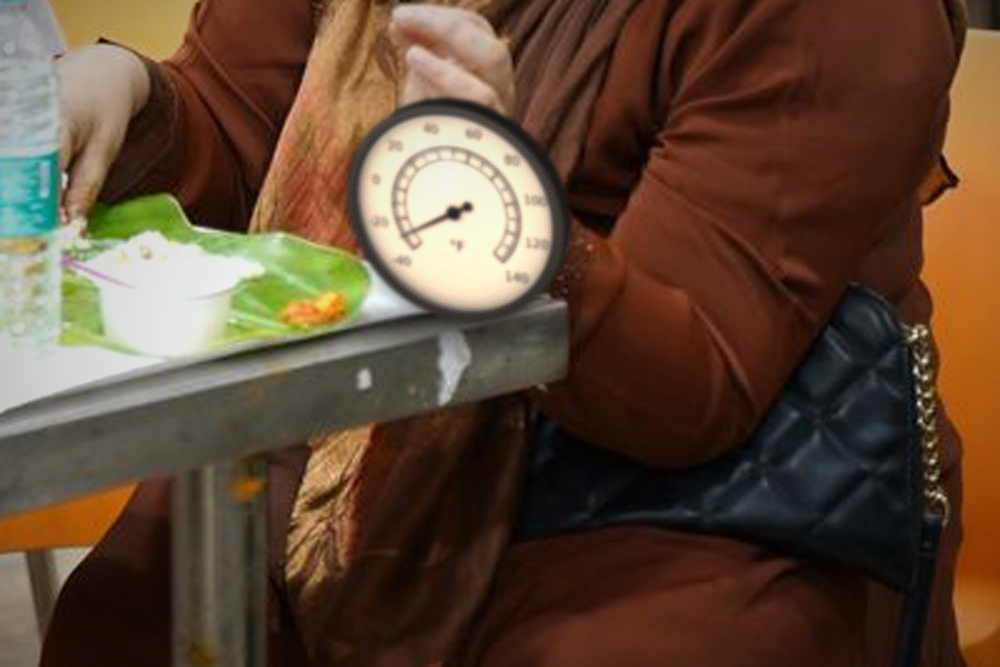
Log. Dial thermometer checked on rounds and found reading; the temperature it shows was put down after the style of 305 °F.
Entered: -30 °F
